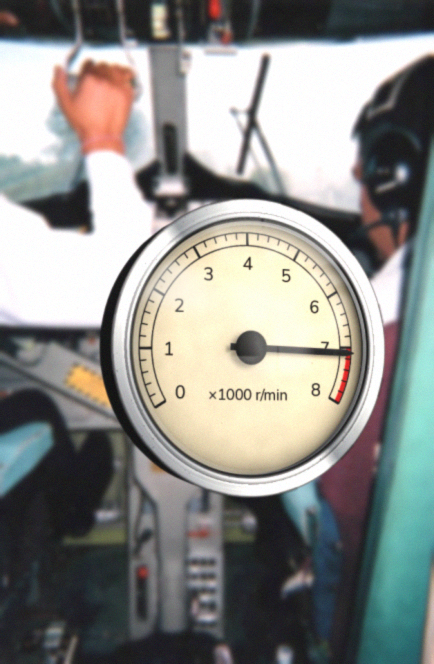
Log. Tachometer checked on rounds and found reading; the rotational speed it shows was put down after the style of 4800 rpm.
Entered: 7100 rpm
